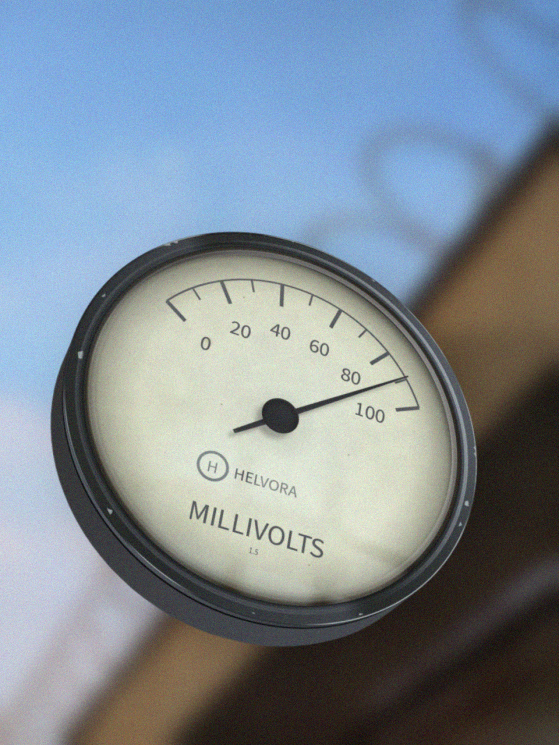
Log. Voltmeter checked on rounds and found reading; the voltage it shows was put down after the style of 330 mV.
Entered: 90 mV
